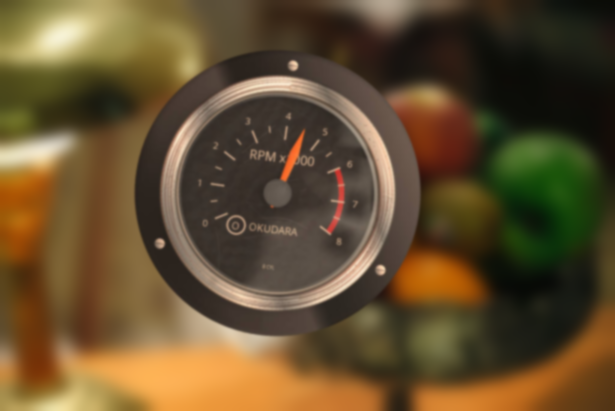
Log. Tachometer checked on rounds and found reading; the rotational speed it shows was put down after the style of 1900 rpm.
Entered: 4500 rpm
